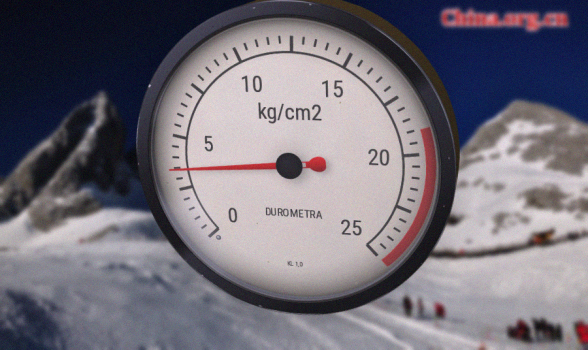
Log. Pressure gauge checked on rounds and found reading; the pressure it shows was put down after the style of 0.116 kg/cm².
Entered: 3.5 kg/cm²
